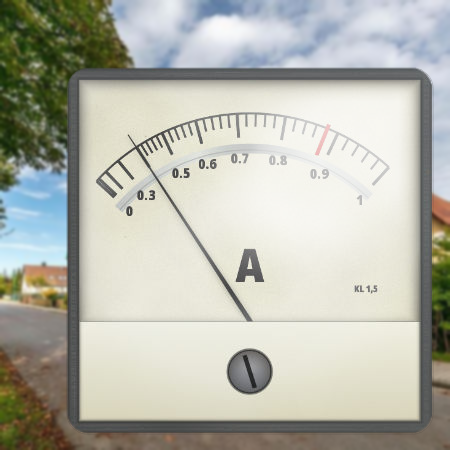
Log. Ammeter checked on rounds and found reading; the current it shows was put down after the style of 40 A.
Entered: 0.4 A
